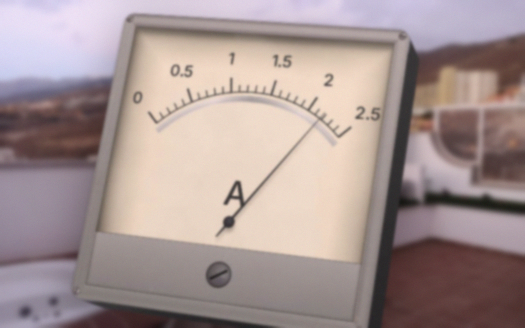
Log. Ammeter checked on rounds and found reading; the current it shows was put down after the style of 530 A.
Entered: 2.2 A
